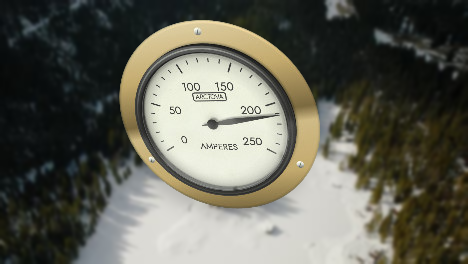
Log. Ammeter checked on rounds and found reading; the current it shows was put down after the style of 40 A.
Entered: 210 A
